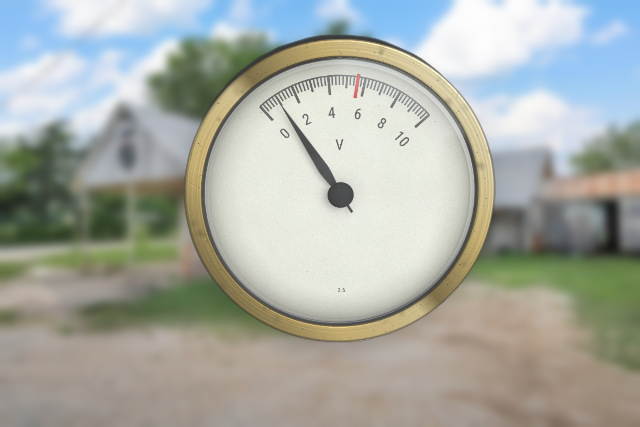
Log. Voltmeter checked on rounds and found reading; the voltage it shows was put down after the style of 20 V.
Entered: 1 V
